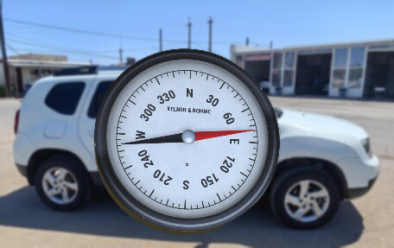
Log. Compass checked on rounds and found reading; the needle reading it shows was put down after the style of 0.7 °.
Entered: 80 °
